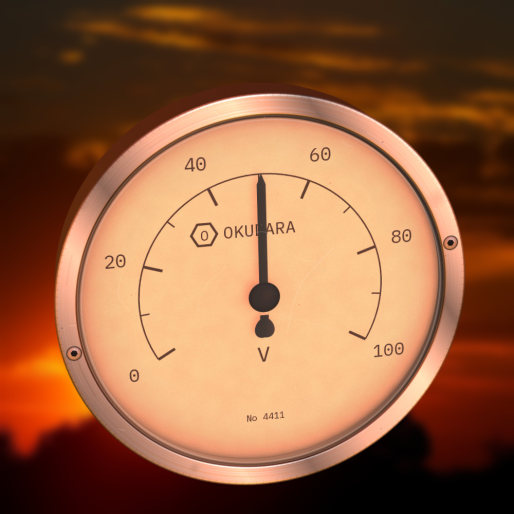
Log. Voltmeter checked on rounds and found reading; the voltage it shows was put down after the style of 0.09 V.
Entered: 50 V
